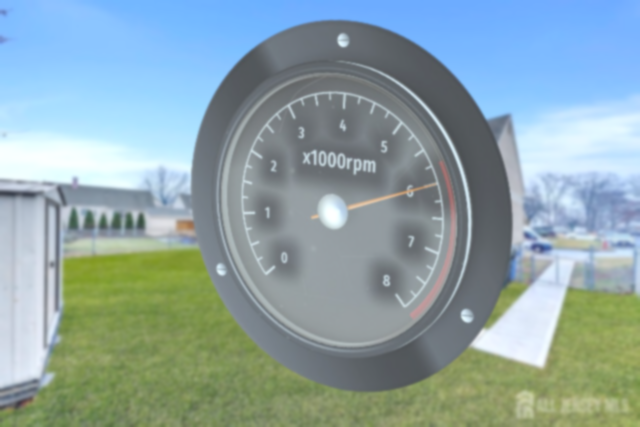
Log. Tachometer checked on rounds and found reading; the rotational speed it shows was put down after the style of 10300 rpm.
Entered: 6000 rpm
